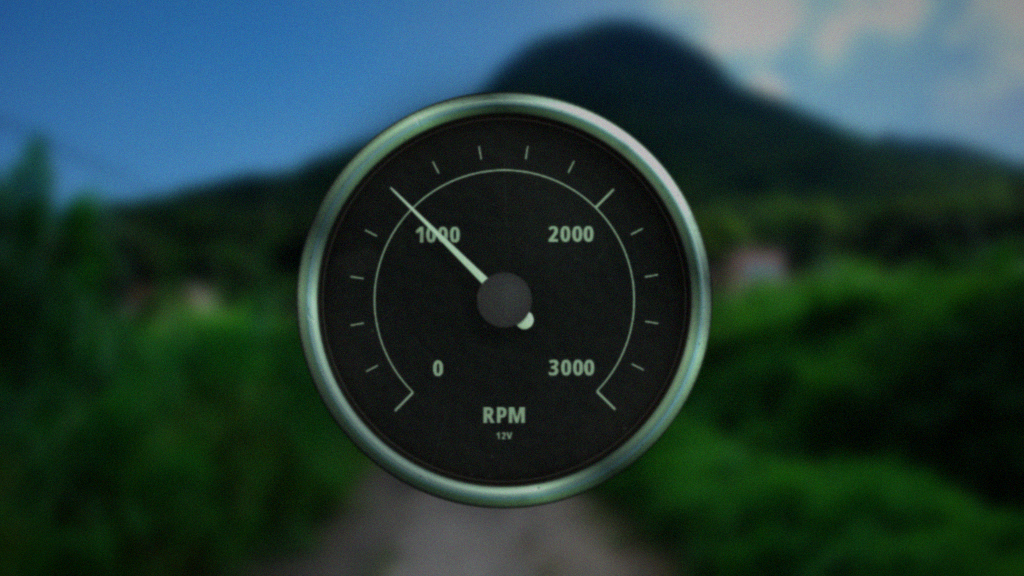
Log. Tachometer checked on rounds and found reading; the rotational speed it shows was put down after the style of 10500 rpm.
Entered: 1000 rpm
